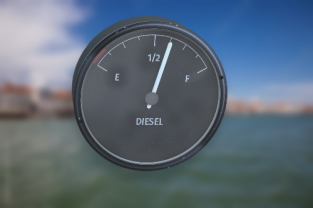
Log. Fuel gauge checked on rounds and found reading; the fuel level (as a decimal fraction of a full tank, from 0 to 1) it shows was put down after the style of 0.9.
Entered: 0.625
